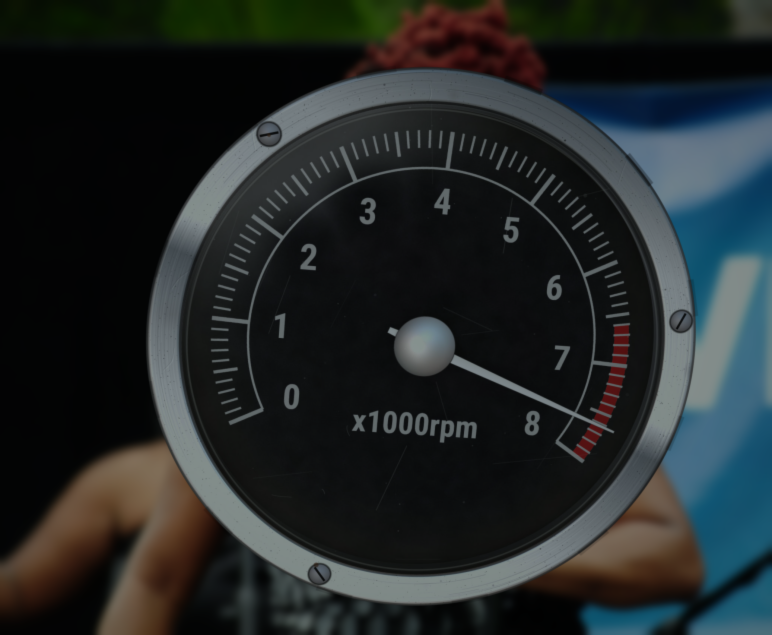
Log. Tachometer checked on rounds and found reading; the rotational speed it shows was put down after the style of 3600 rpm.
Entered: 7600 rpm
